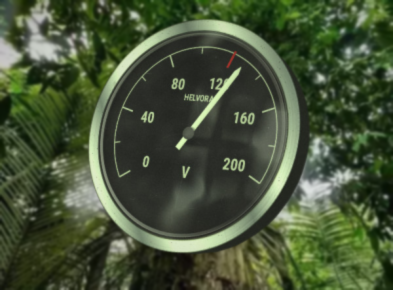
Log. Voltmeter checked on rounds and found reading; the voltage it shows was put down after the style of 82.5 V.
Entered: 130 V
